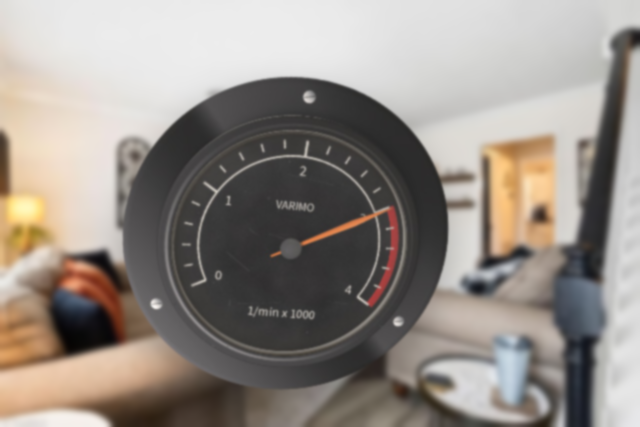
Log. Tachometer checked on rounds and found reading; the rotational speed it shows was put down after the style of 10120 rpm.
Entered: 3000 rpm
